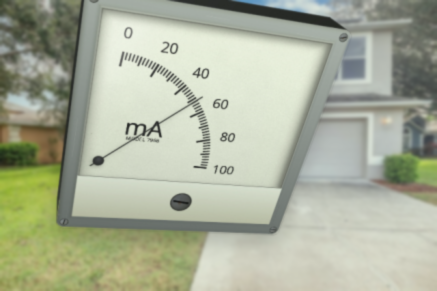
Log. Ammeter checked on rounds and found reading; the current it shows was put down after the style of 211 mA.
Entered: 50 mA
